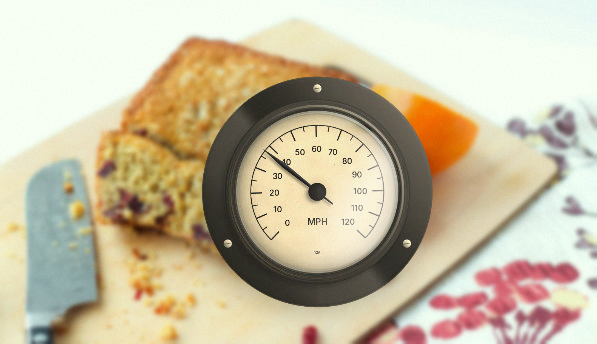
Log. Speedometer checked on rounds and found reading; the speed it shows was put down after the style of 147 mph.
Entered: 37.5 mph
